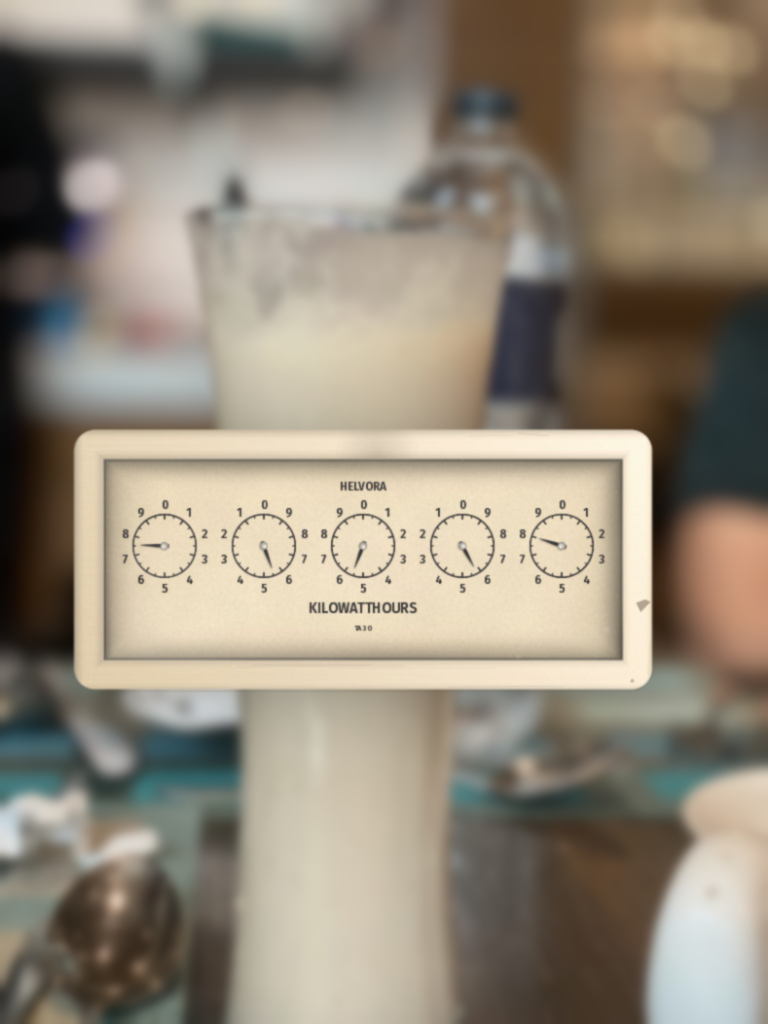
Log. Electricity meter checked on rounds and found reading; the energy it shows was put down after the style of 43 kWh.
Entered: 75558 kWh
